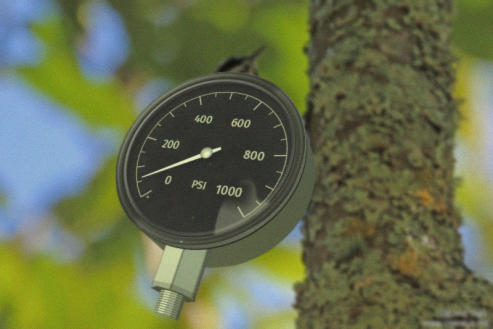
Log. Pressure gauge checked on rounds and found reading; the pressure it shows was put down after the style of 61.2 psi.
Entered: 50 psi
